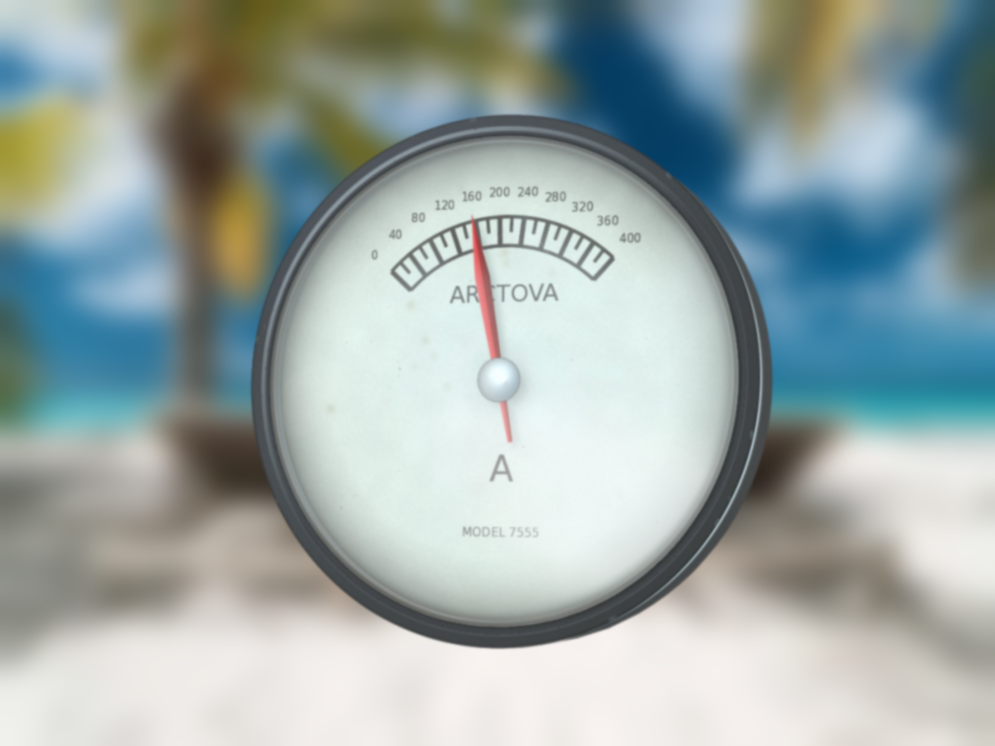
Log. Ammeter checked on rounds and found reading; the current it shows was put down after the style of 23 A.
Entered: 160 A
